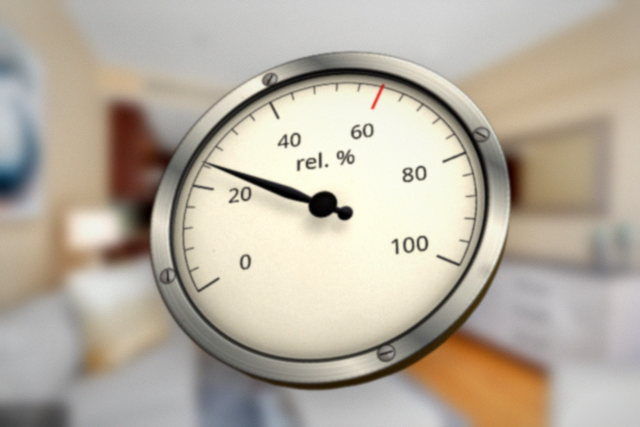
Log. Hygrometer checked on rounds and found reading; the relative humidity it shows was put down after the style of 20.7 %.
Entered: 24 %
